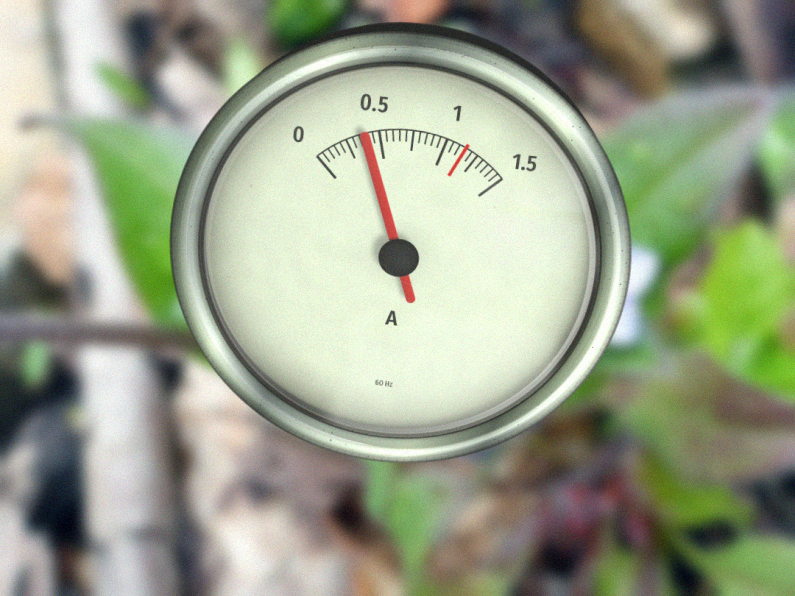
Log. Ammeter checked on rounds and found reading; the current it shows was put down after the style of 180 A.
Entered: 0.4 A
